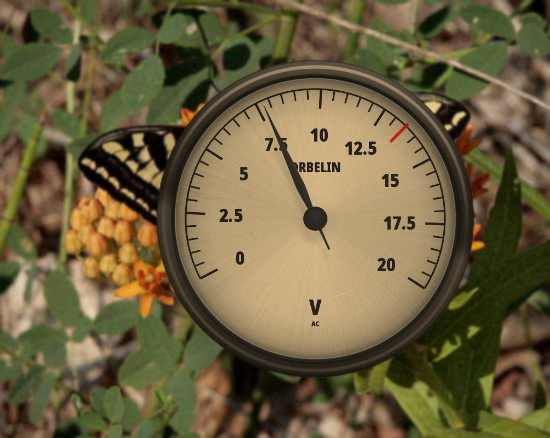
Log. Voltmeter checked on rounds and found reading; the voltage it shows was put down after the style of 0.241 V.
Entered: 7.75 V
